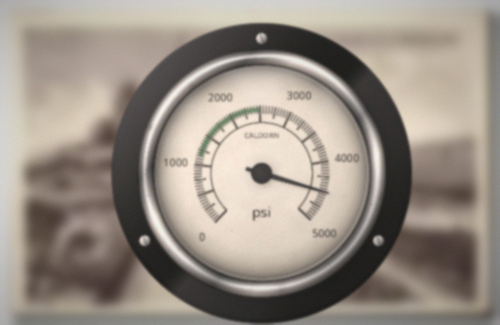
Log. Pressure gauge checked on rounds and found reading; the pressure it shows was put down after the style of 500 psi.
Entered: 4500 psi
